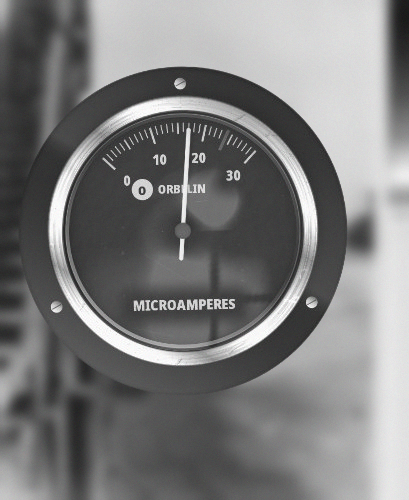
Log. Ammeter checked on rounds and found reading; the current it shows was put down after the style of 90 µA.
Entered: 17 µA
